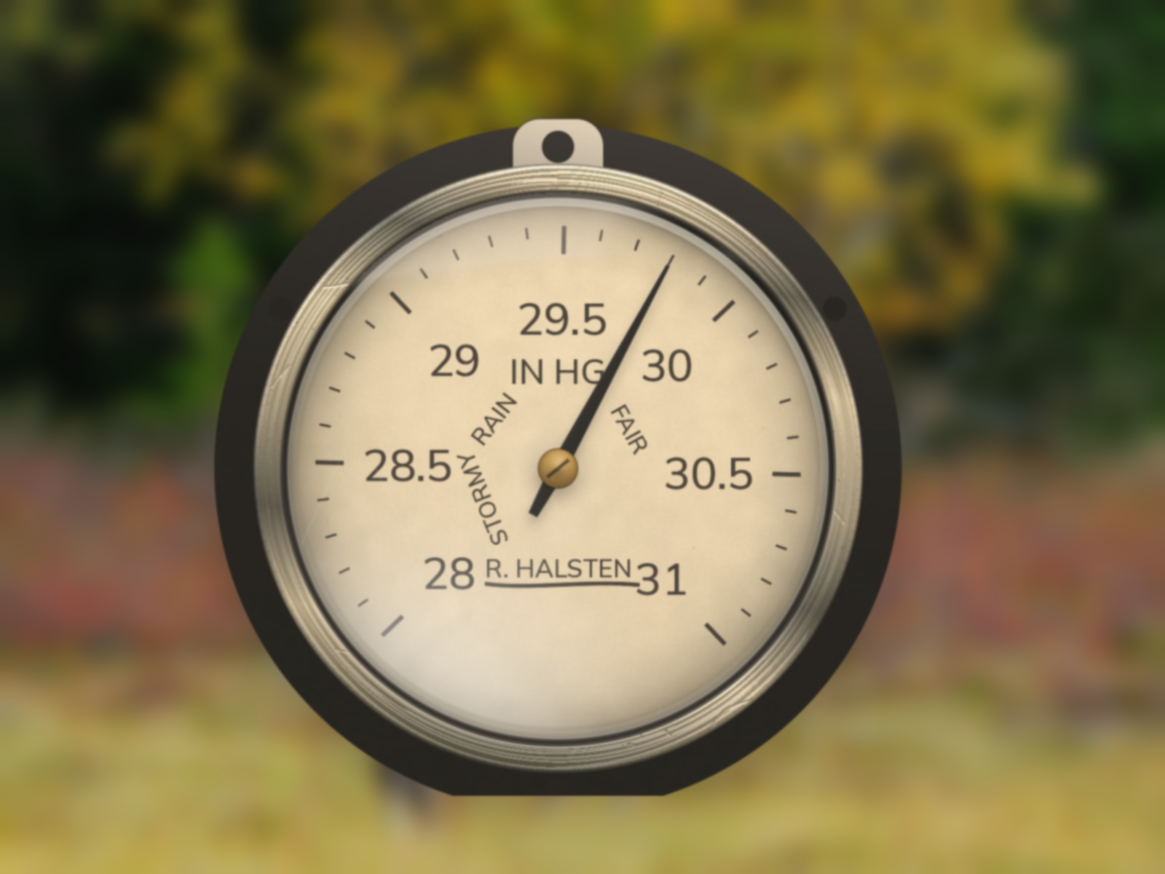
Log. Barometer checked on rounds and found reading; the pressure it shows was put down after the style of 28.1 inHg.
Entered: 29.8 inHg
